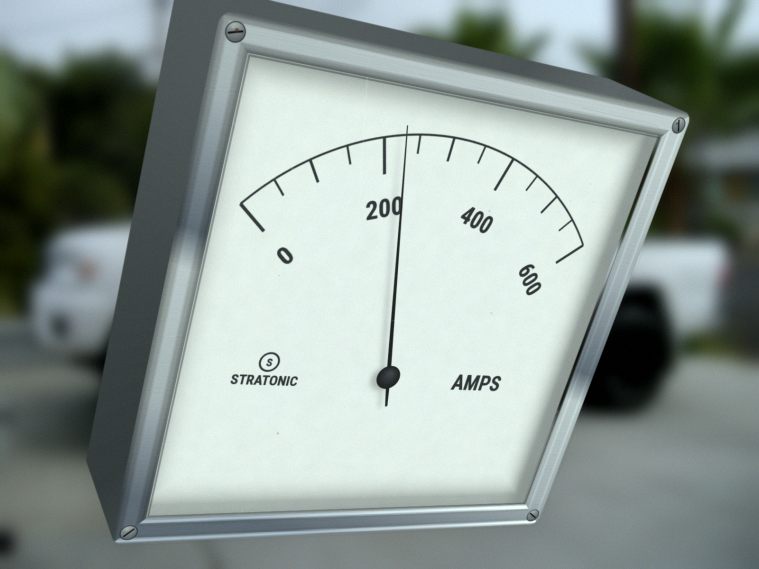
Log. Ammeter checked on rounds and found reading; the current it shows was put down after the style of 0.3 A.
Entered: 225 A
